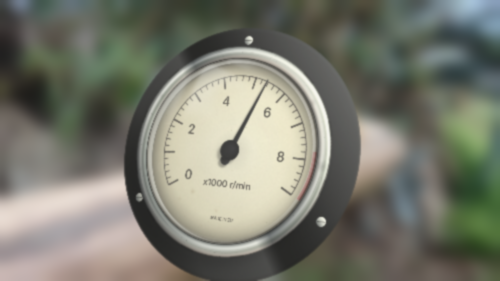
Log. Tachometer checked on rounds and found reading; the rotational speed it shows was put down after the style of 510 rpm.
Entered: 5400 rpm
